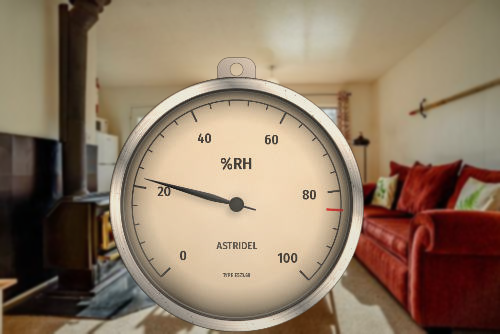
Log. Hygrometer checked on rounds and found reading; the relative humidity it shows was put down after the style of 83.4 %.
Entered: 22 %
